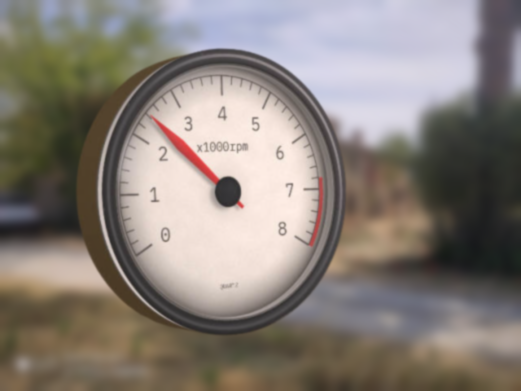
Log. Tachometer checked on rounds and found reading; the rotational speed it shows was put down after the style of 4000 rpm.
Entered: 2400 rpm
